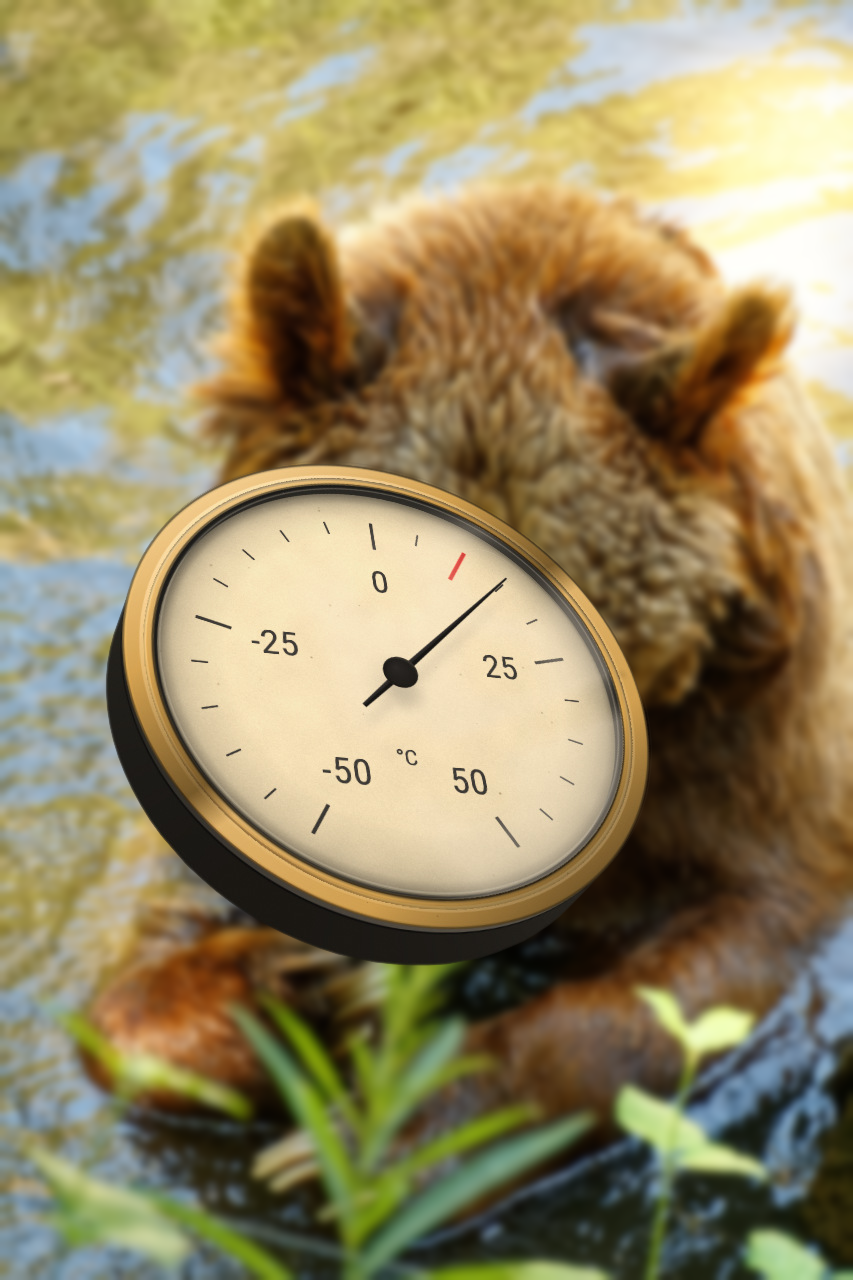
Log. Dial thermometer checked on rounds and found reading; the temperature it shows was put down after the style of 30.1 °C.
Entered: 15 °C
